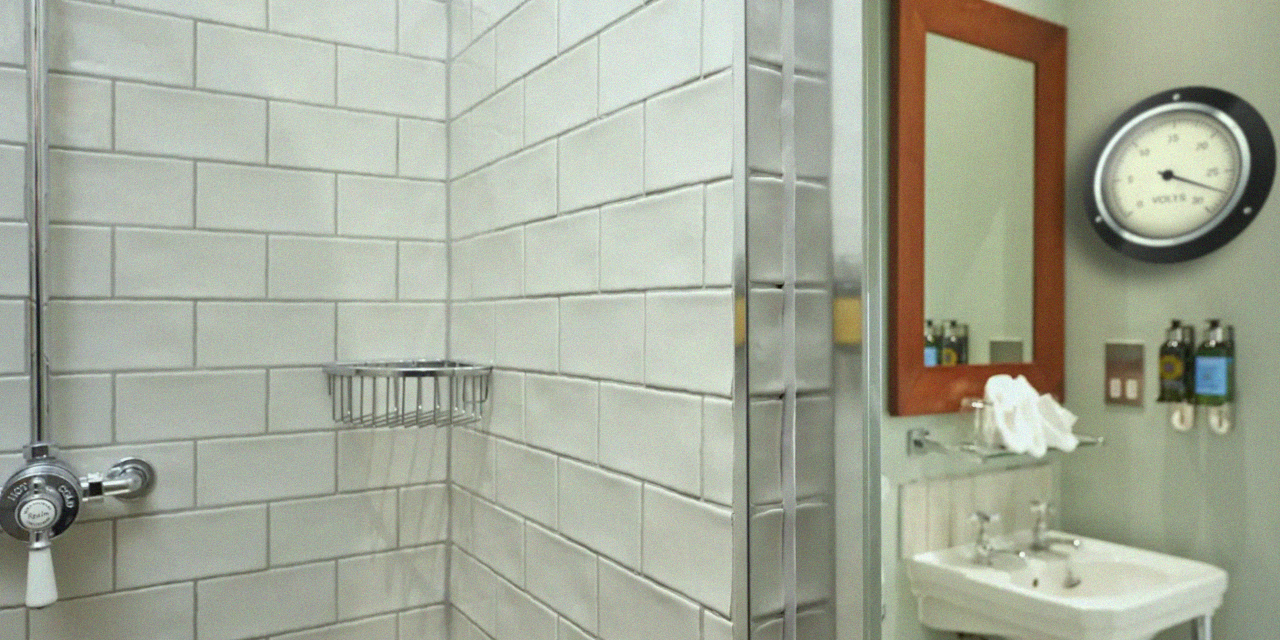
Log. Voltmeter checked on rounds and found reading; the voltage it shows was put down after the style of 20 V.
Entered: 27.5 V
